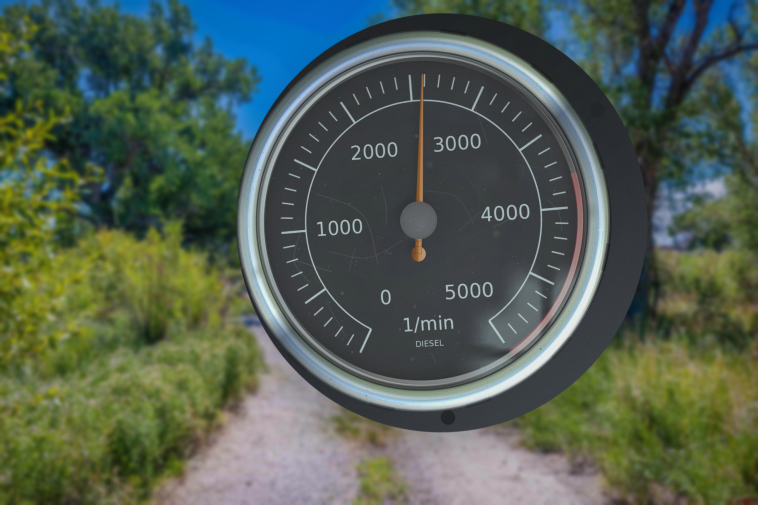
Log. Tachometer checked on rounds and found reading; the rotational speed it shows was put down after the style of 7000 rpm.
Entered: 2600 rpm
